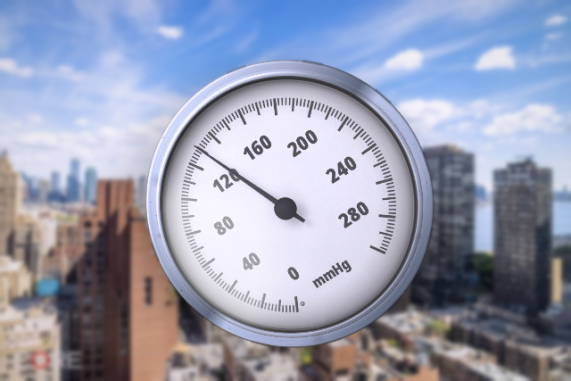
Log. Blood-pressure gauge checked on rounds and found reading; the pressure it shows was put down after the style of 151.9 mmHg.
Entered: 130 mmHg
